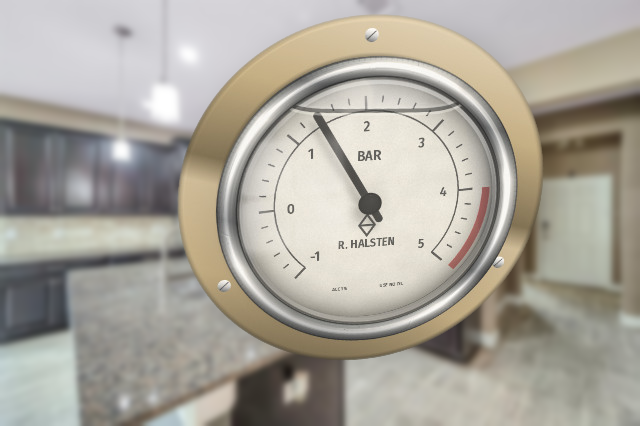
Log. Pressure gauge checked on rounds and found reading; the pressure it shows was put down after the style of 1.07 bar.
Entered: 1.4 bar
